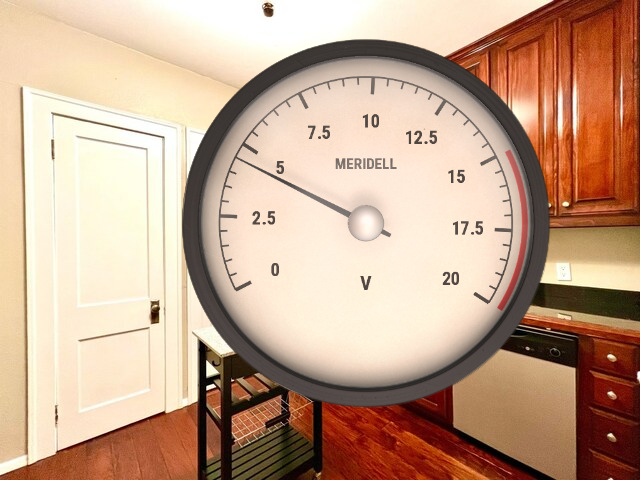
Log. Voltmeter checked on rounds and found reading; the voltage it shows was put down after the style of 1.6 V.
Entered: 4.5 V
